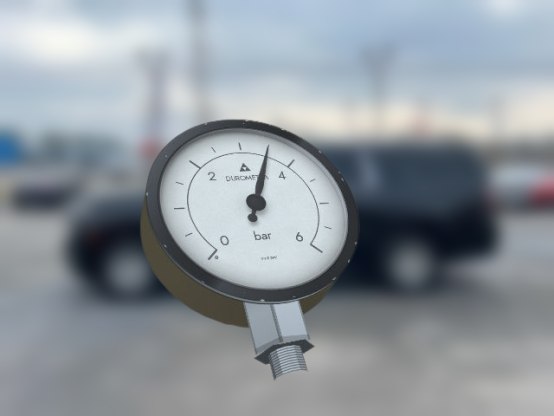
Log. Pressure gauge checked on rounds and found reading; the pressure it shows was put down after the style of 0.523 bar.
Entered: 3.5 bar
